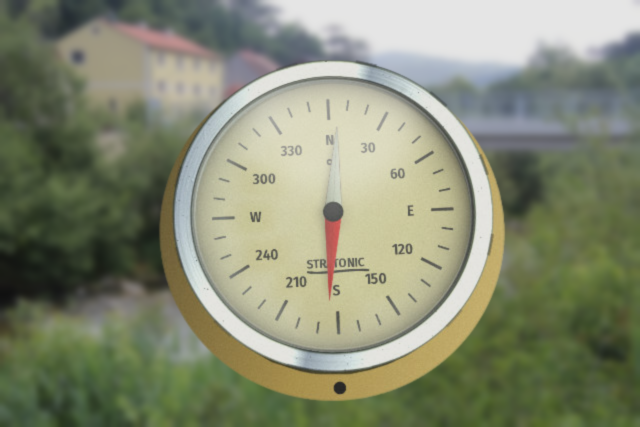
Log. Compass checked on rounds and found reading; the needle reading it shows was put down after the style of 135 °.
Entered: 185 °
